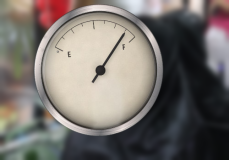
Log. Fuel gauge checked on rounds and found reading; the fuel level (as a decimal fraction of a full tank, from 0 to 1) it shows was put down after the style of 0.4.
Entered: 0.875
